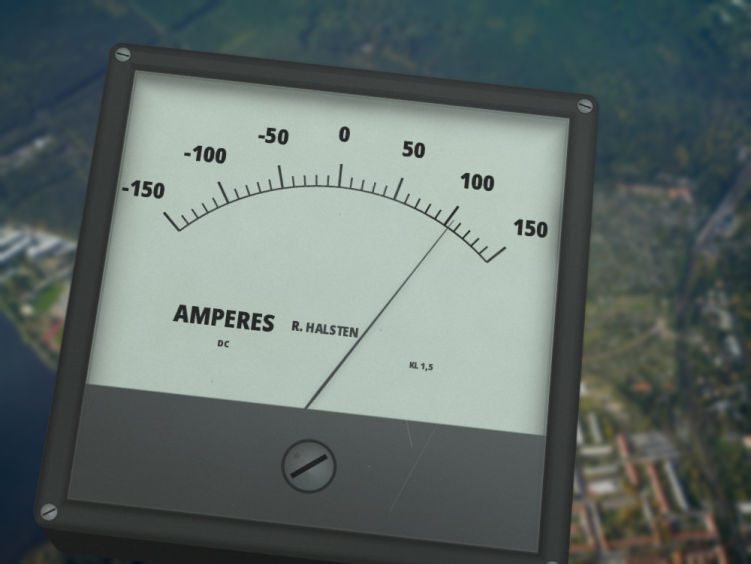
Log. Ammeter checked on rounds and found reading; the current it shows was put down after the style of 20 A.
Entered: 105 A
